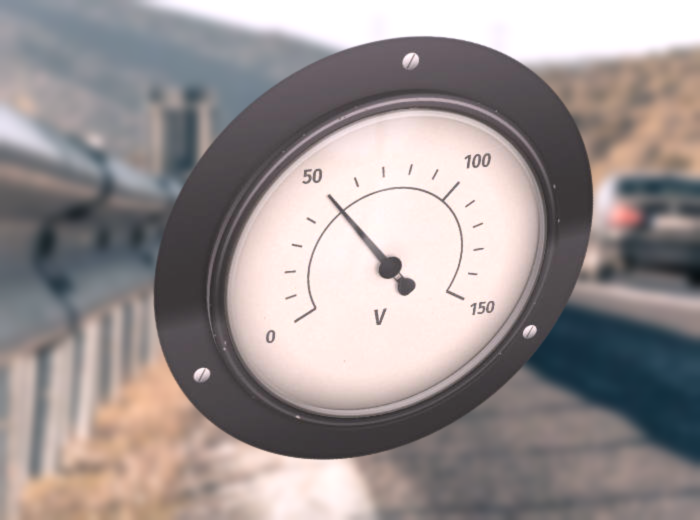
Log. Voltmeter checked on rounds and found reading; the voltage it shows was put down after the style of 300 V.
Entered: 50 V
